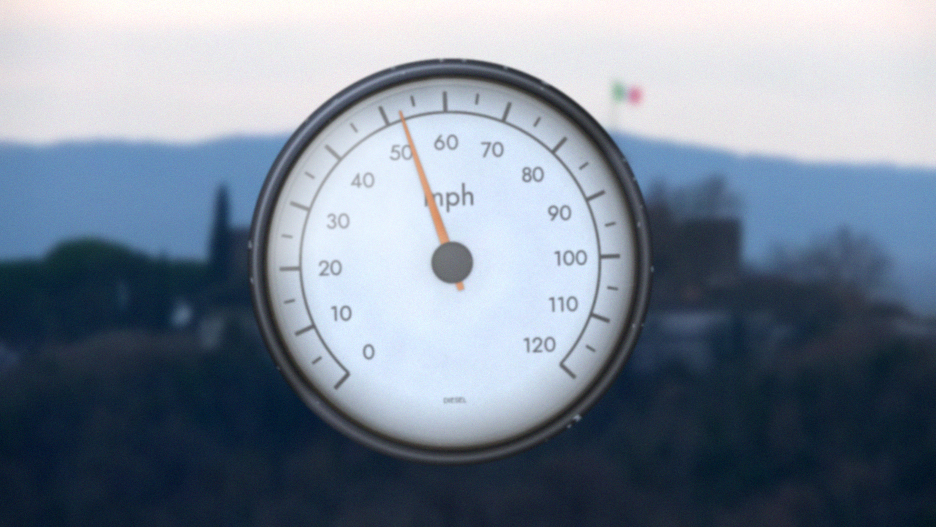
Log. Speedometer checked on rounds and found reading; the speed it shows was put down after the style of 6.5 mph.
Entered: 52.5 mph
